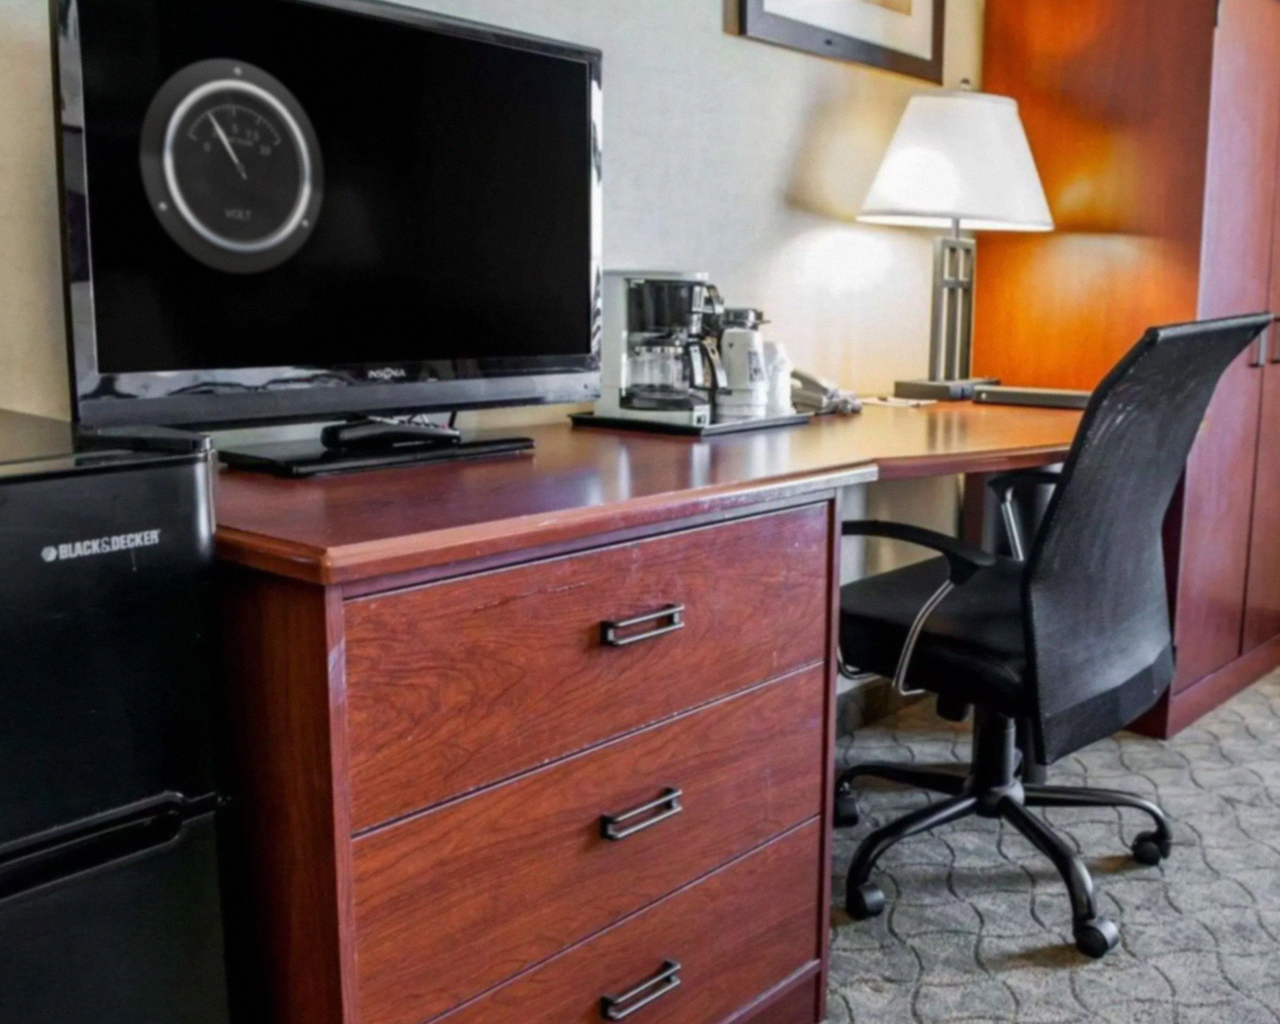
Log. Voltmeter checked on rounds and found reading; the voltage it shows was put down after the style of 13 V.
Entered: 2.5 V
